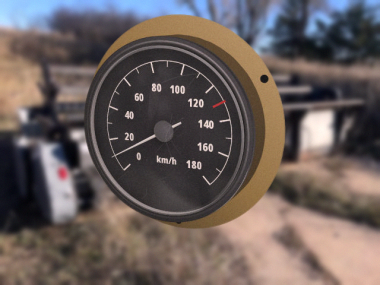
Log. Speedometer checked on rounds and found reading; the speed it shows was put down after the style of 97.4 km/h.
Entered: 10 km/h
